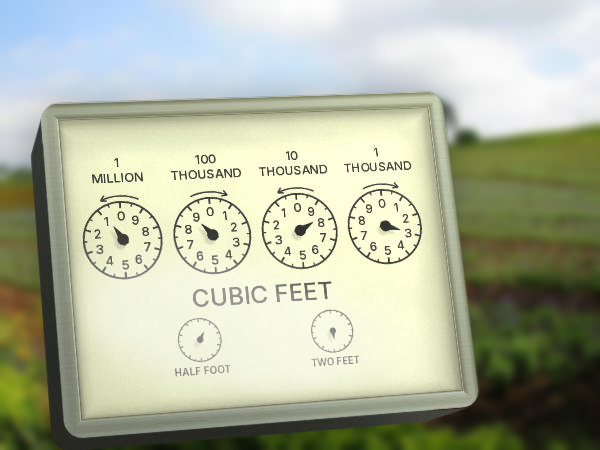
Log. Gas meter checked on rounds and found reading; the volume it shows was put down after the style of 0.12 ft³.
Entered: 88300 ft³
